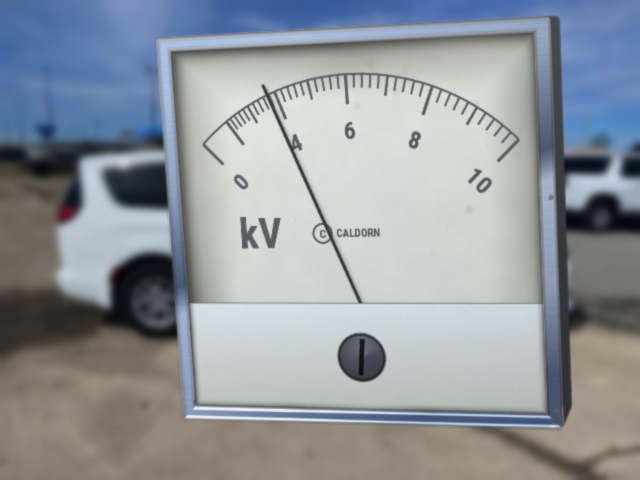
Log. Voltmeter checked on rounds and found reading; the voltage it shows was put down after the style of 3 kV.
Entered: 3.8 kV
